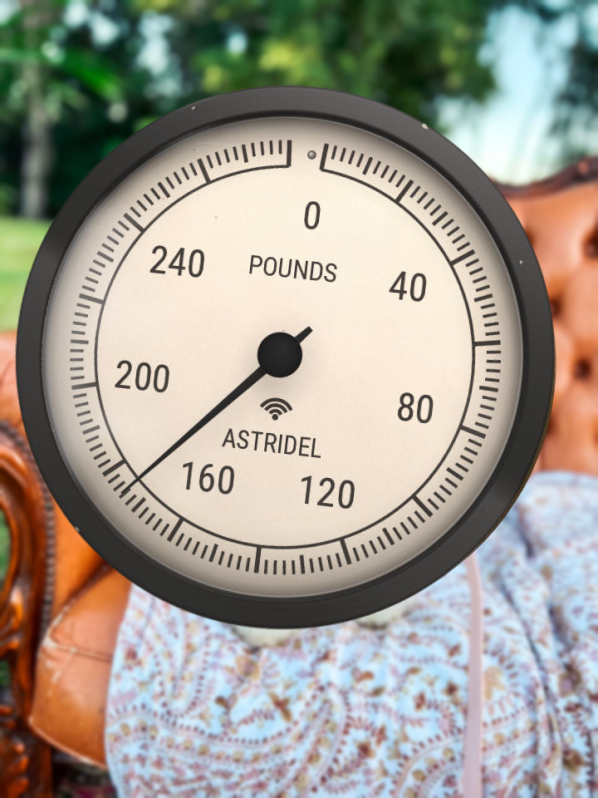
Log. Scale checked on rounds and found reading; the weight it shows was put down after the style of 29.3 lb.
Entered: 174 lb
